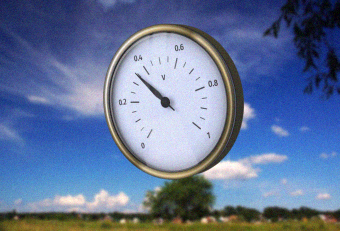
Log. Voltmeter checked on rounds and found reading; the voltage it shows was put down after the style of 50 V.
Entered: 0.35 V
